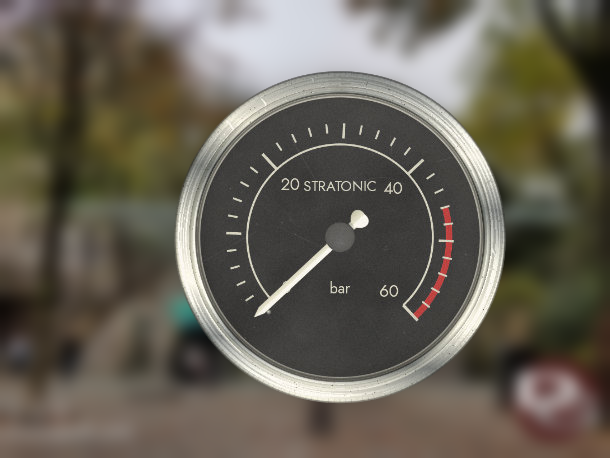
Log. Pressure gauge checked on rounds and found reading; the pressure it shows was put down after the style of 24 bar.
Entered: 0 bar
